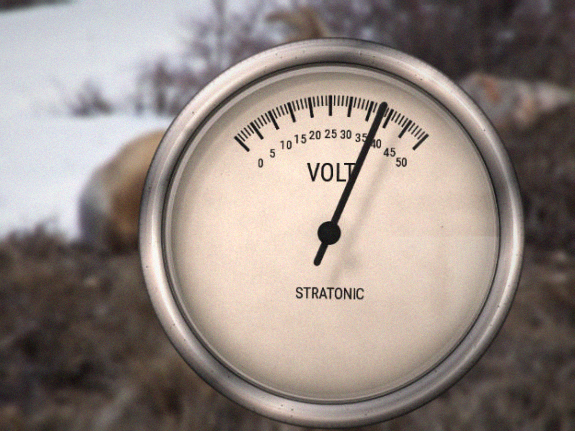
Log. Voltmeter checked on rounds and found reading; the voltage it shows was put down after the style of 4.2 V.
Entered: 38 V
